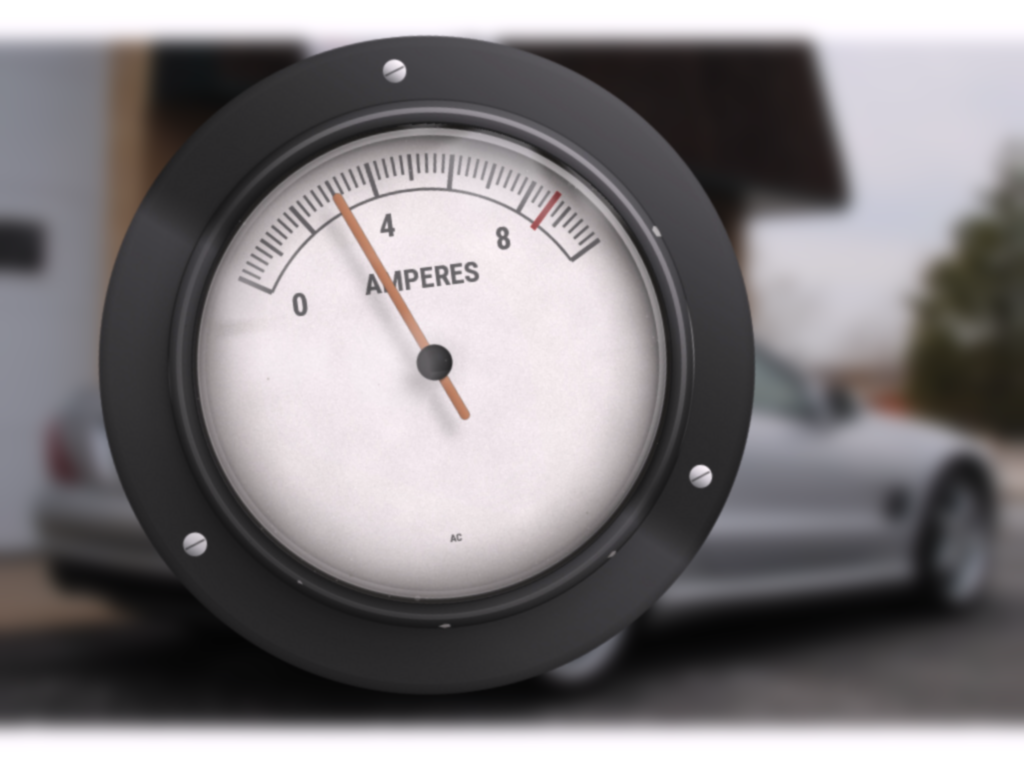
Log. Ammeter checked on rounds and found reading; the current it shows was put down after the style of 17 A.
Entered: 3 A
